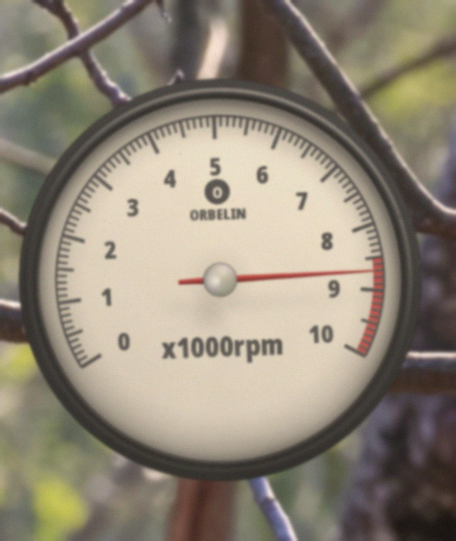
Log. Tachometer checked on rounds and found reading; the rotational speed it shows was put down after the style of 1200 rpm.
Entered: 8700 rpm
